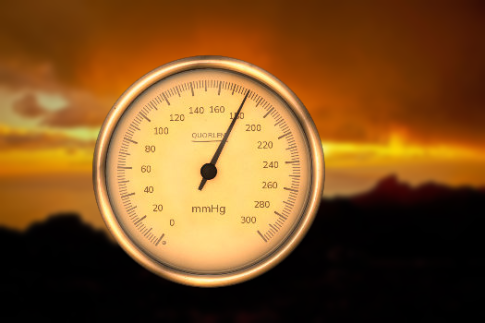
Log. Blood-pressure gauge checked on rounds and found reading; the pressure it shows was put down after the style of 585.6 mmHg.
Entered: 180 mmHg
